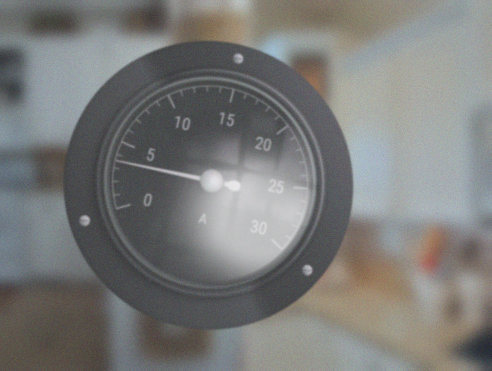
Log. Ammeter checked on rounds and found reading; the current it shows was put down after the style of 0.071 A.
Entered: 3.5 A
